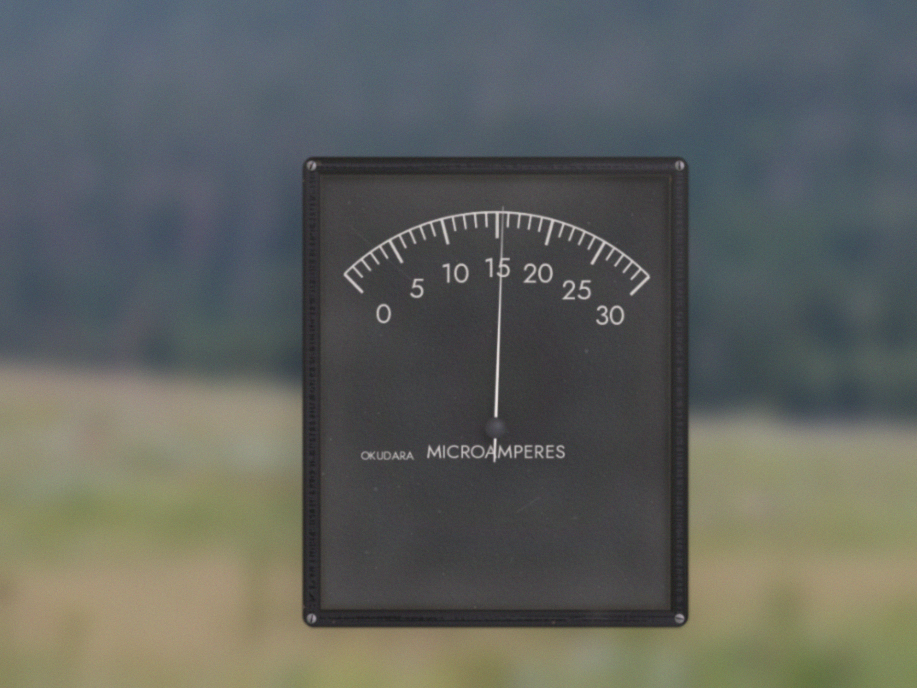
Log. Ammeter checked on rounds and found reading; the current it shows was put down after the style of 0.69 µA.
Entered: 15.5 µA
